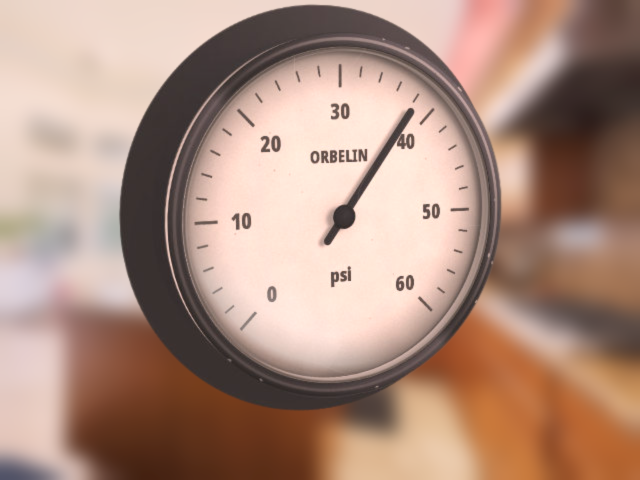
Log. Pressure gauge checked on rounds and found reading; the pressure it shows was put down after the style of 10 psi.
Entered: 38 psi
